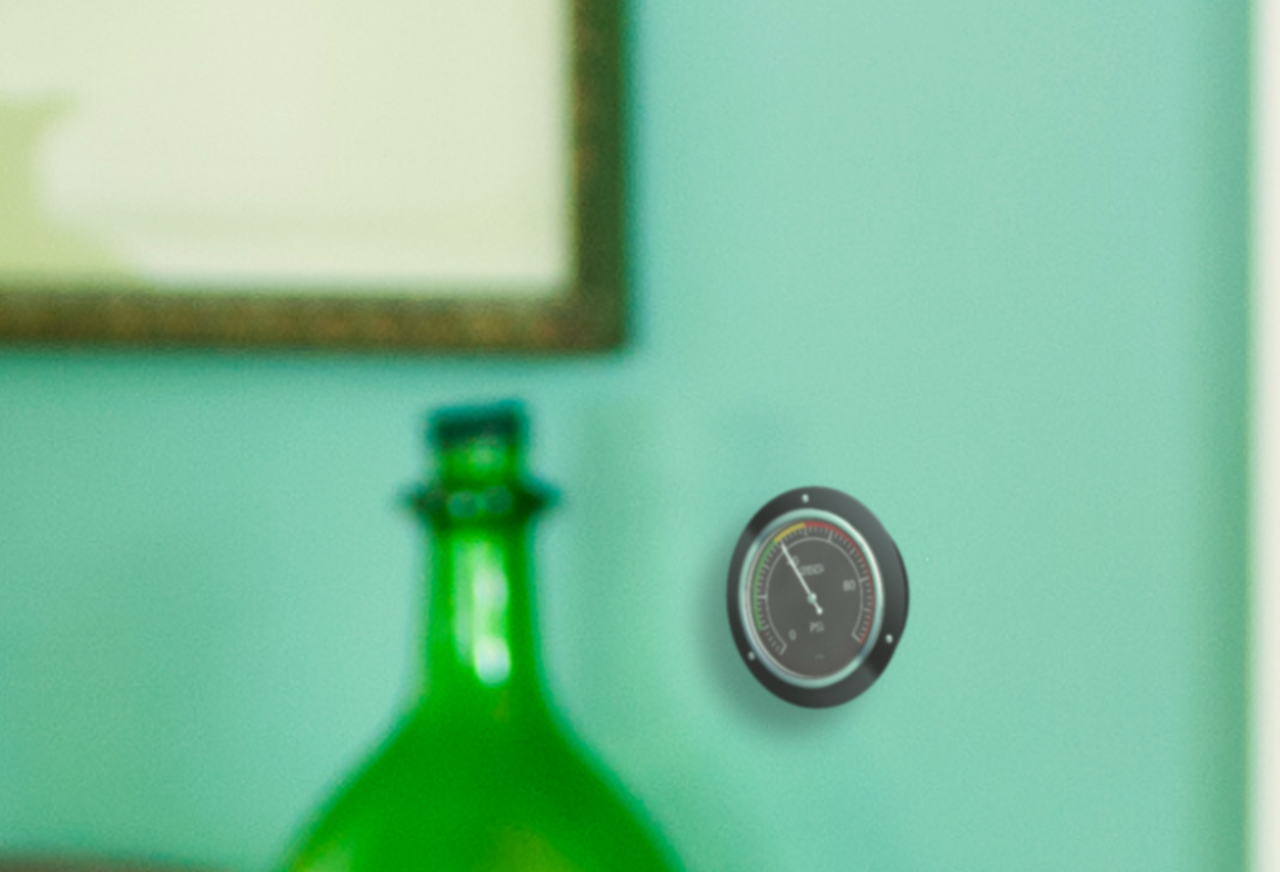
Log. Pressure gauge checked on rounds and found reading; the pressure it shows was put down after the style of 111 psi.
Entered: 40 psi
